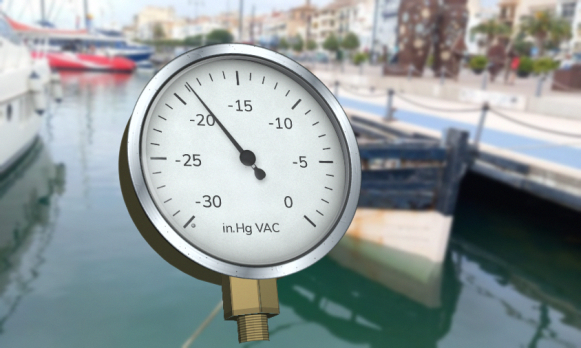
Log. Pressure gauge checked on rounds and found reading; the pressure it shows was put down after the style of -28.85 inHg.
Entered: -19 inHg
